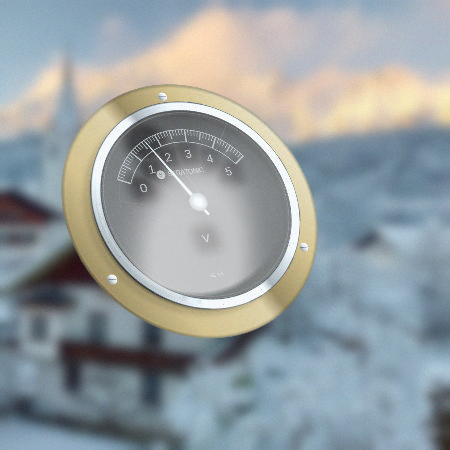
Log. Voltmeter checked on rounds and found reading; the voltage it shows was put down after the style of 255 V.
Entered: 1.5 V
